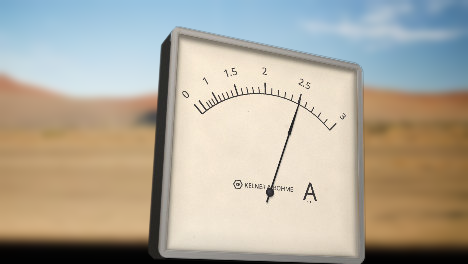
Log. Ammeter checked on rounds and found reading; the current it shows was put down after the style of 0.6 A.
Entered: 2.5 A
